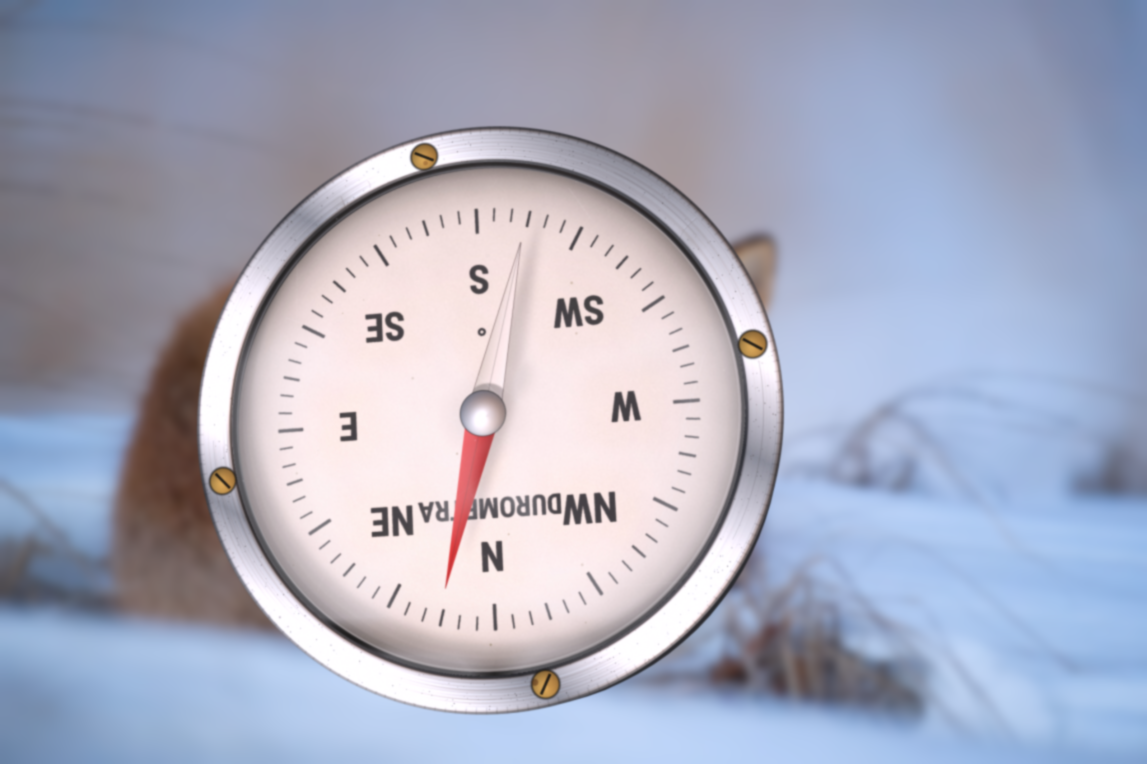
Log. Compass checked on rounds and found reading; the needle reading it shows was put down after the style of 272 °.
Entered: 15 °
